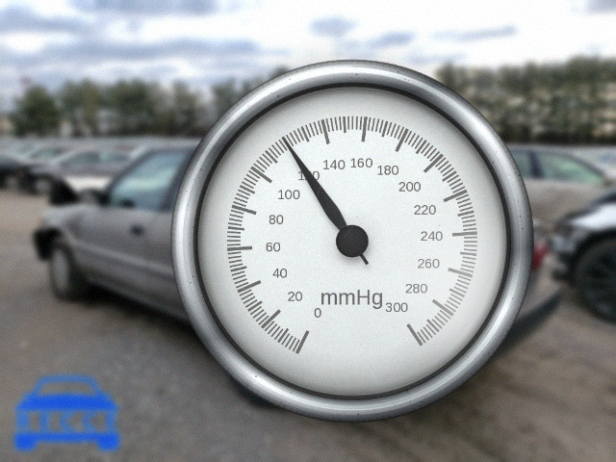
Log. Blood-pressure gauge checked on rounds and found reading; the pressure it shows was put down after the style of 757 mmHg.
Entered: 120 mmHg
